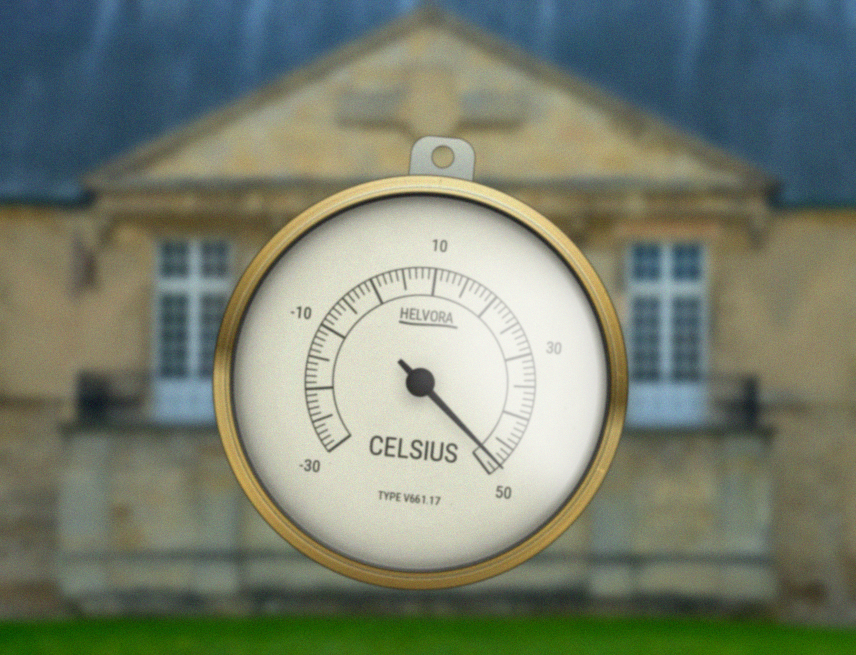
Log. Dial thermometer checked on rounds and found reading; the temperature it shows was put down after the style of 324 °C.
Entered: 48 °C
